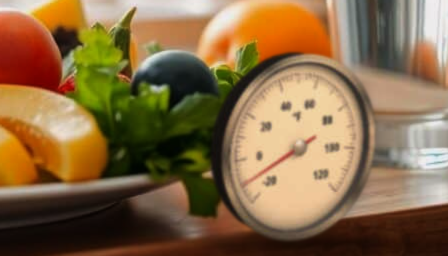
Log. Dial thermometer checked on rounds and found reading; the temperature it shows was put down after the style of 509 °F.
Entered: -10 °F
